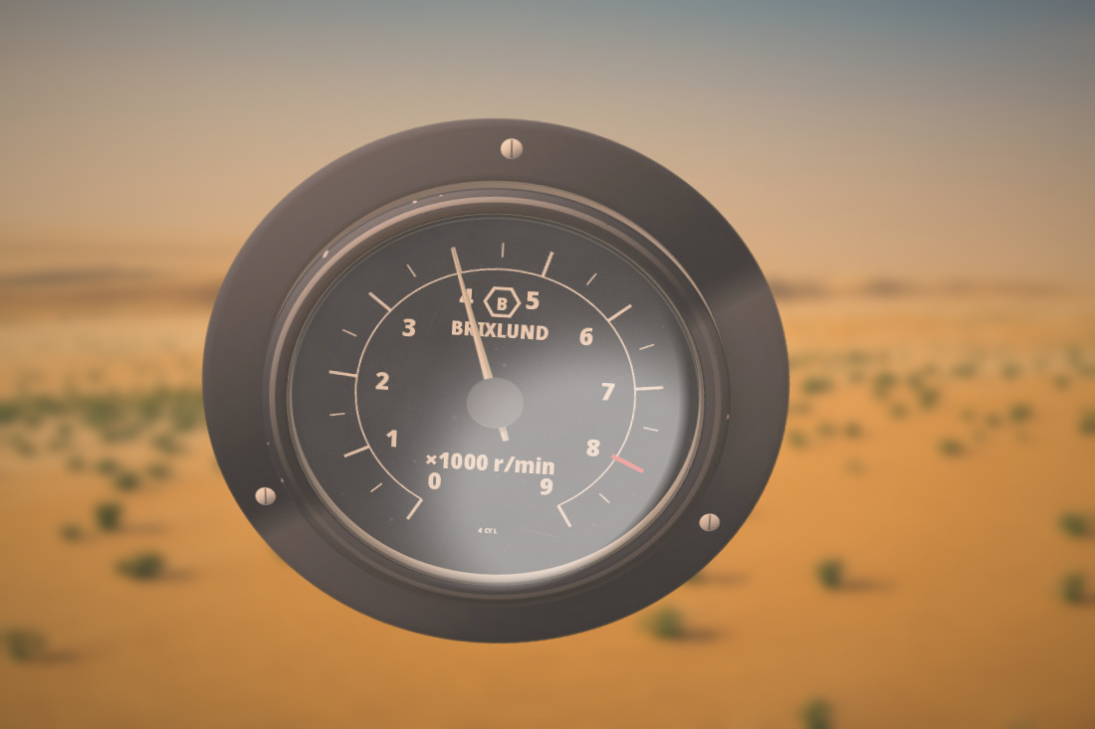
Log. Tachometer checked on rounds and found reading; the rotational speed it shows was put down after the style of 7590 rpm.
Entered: 4000 rpm
